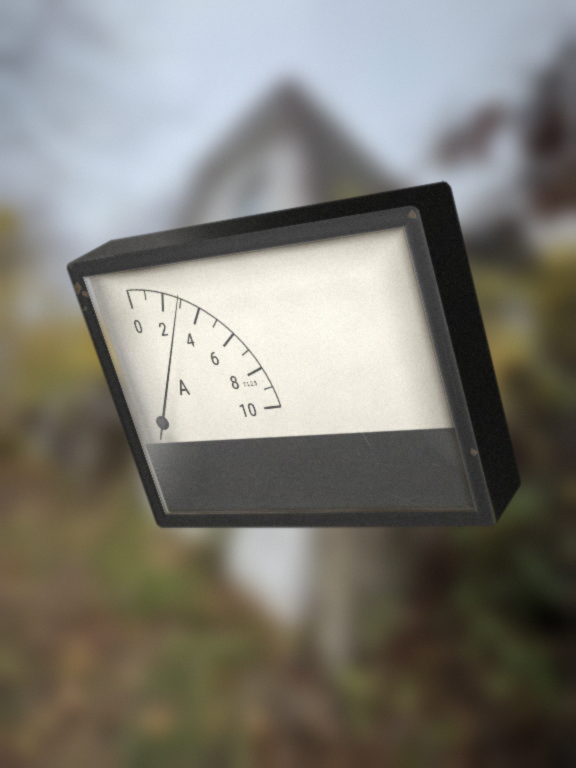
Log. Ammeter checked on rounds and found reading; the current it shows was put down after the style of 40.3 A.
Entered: 3 A
